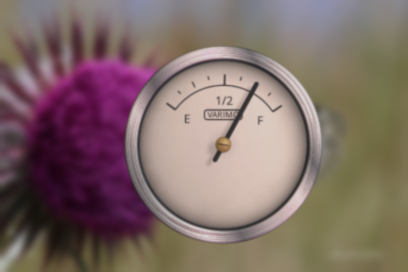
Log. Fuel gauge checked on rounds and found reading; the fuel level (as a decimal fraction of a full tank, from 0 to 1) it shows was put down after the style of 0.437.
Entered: 0.75
